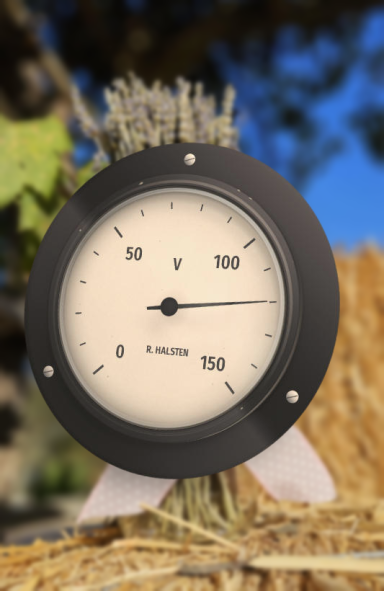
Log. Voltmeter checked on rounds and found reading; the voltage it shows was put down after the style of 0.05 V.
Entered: 120 V
